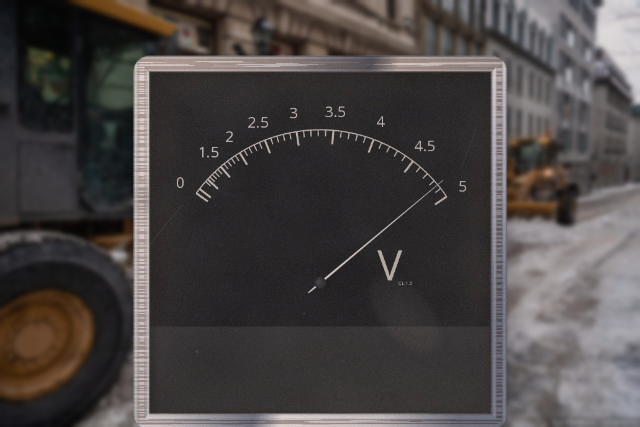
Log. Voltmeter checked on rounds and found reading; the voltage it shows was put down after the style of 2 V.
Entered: 4.85 V
